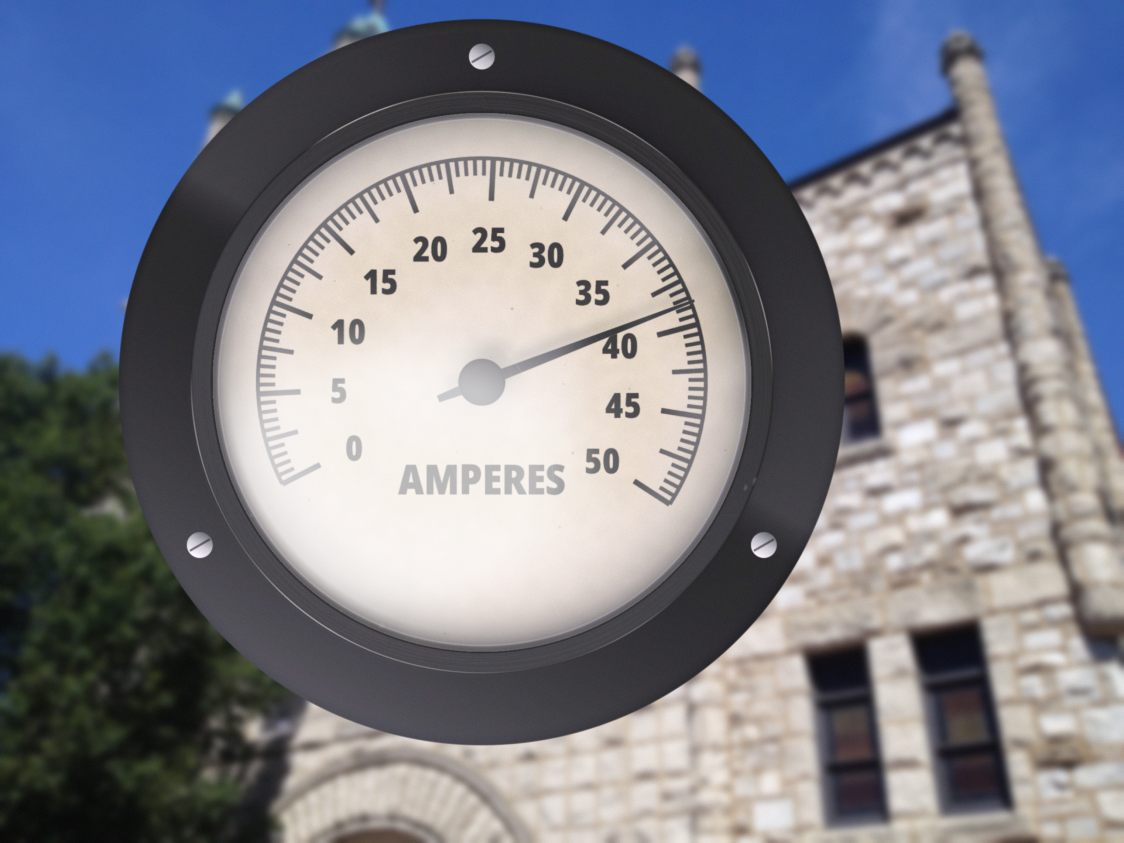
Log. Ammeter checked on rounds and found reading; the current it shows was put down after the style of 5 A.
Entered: 38.75 A
